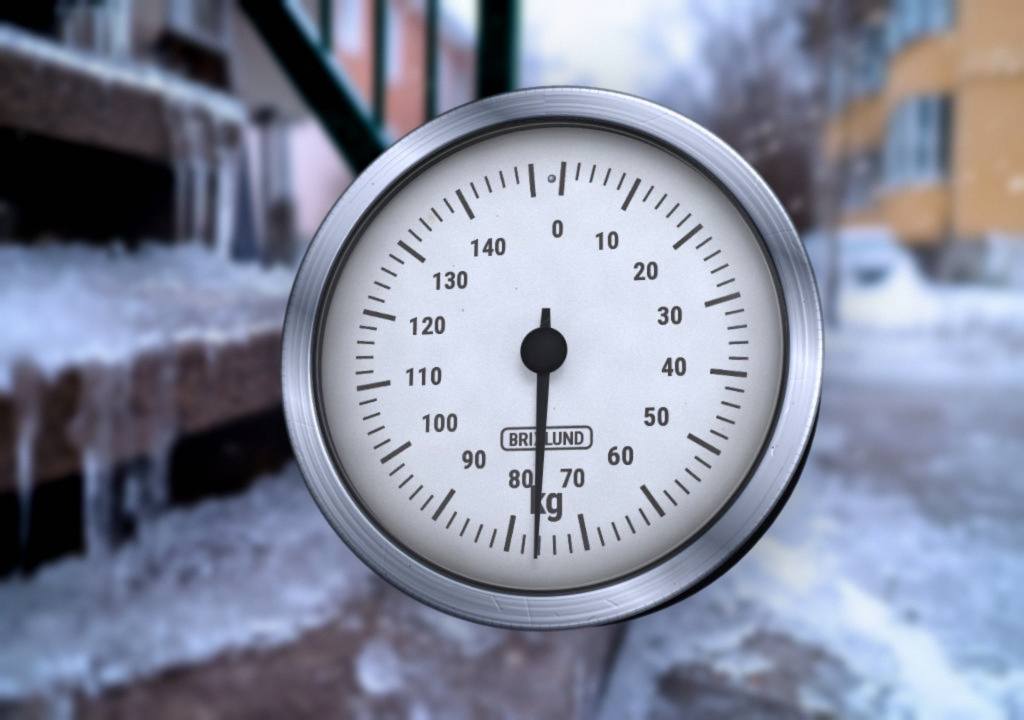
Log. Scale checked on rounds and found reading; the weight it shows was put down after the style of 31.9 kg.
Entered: 76 kg
